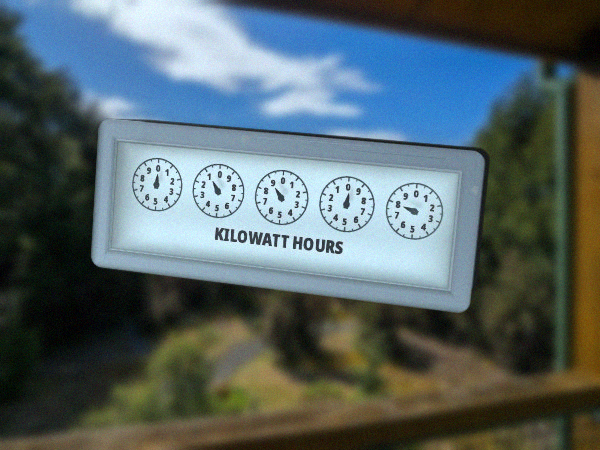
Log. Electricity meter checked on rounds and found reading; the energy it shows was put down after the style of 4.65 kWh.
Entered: 898 kWh
